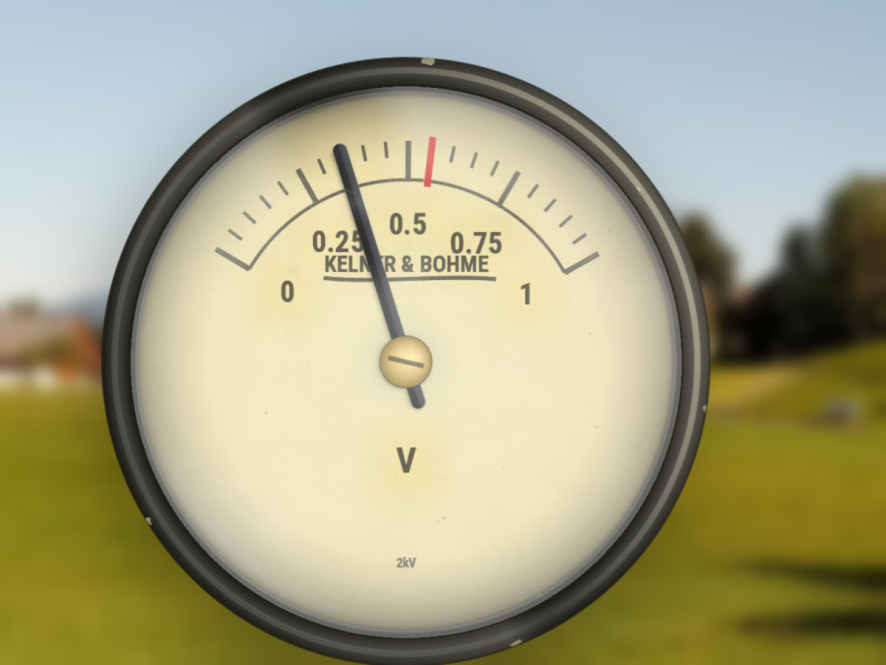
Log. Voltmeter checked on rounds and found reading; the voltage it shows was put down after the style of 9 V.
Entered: 0.35 V
